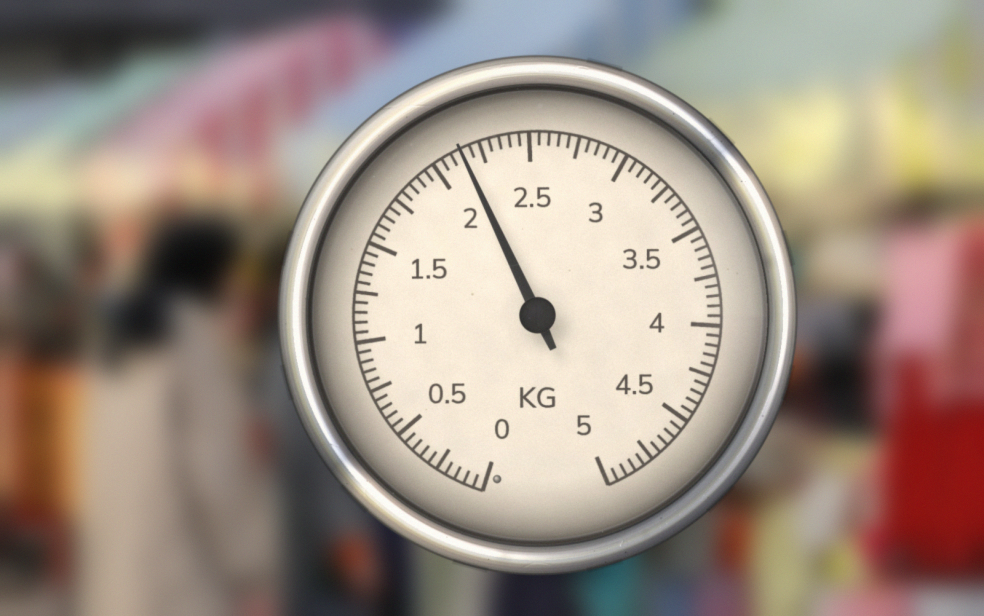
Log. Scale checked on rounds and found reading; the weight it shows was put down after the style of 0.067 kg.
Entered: 2.15 kg
